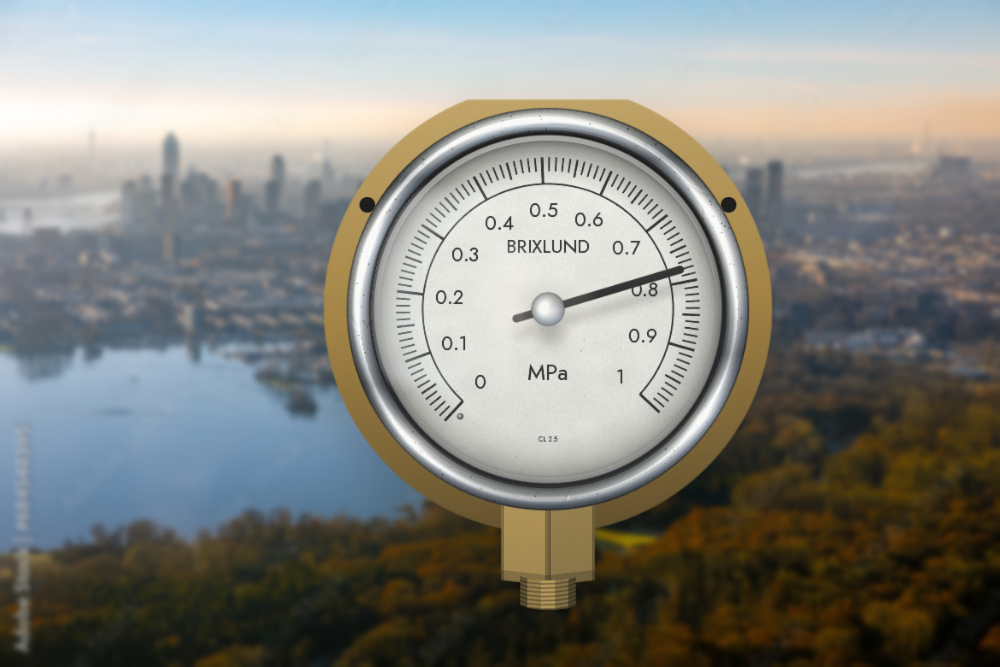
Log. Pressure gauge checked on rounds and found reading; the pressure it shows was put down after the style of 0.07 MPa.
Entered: 0.78 MPa
